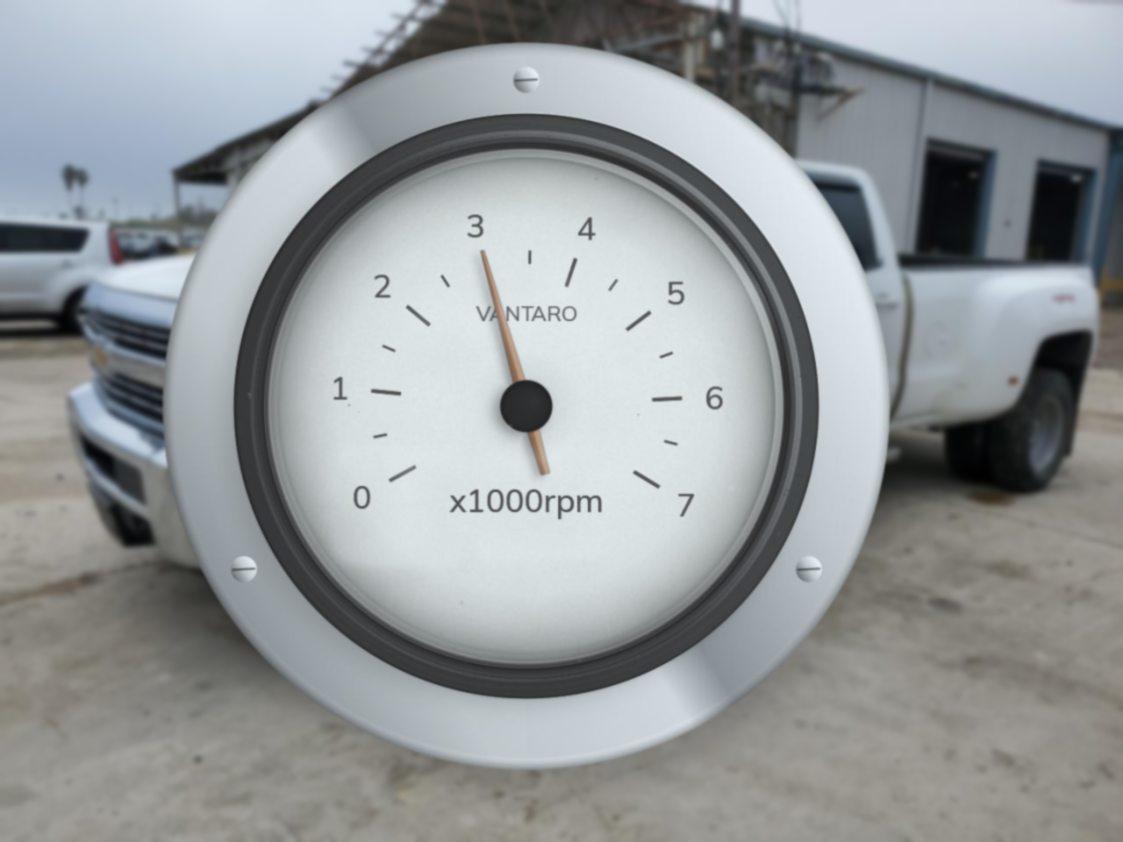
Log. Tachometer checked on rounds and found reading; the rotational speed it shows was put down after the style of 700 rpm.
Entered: 3000 rpm
